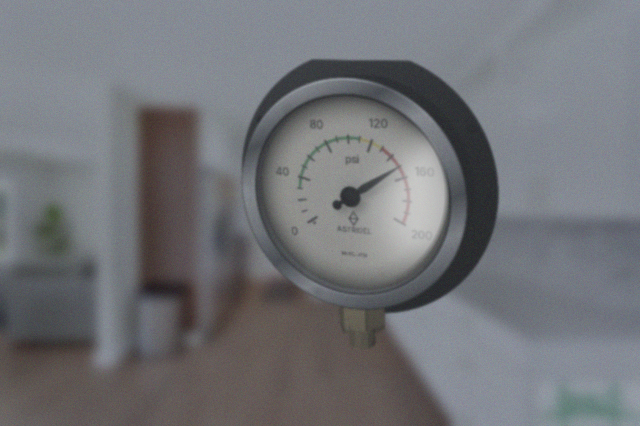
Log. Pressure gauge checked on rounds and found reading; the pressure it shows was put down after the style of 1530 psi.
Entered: 150 psi
